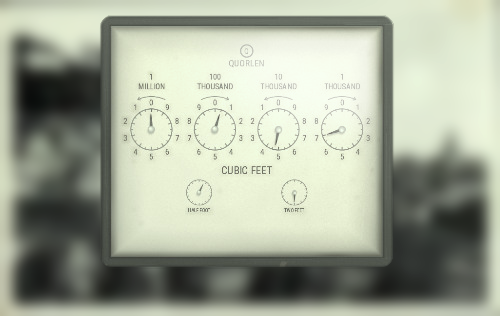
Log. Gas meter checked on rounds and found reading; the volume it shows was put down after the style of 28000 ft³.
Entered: 4700 ft³
